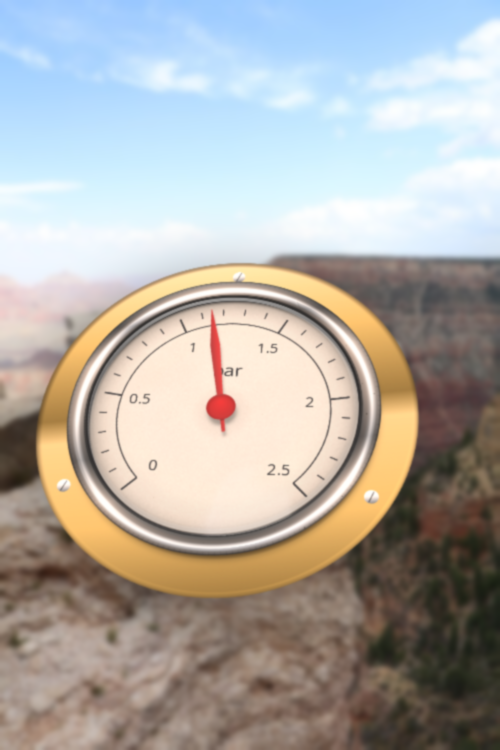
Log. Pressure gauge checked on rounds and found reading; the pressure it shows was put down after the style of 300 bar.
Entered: 1.15 bar
